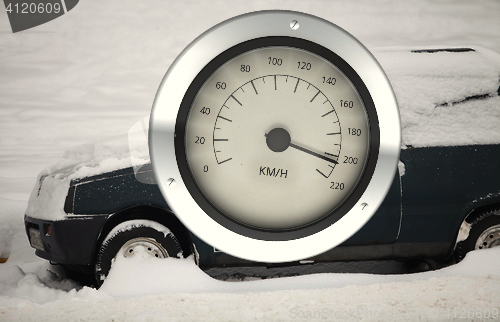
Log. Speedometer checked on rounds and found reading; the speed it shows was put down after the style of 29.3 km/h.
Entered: 205 km/h
